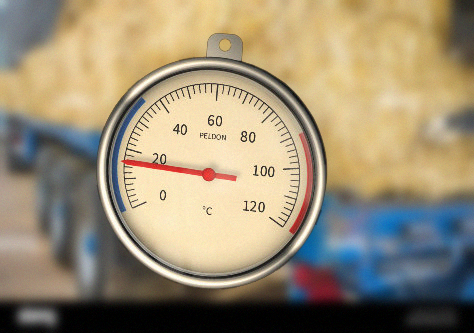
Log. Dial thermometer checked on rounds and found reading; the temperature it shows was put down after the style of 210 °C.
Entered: 16 °C
